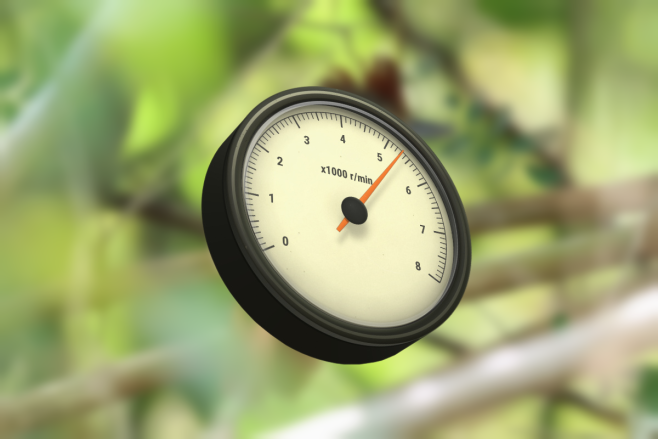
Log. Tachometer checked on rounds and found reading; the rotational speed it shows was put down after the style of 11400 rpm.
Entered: 5300 rpm
